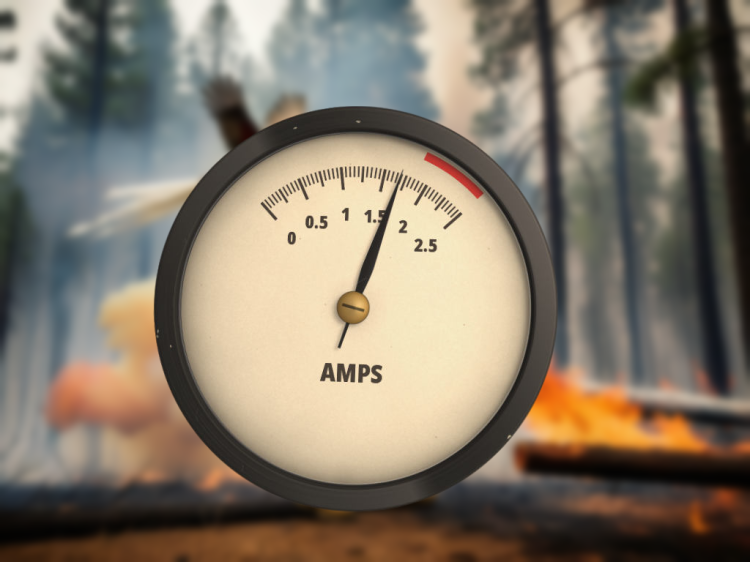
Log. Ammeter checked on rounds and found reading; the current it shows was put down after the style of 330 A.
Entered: 1.7 A
